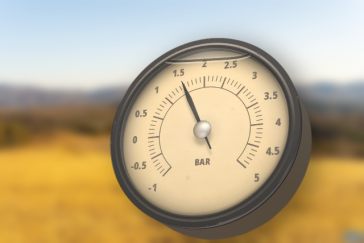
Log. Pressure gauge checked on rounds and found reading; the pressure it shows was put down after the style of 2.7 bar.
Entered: 1.5 bar
